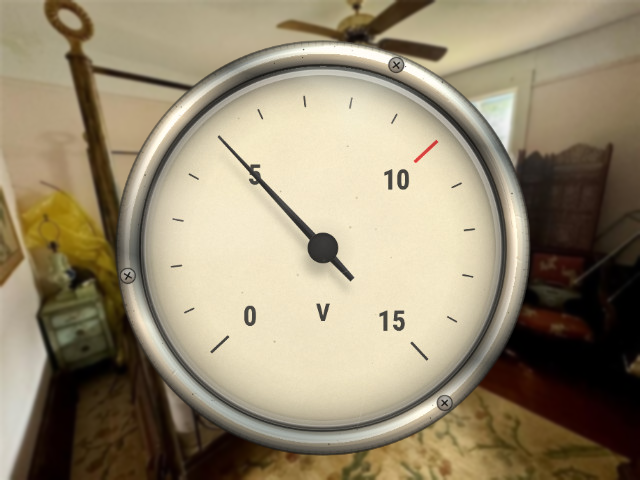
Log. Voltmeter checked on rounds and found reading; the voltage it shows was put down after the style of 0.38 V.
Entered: 5 V
